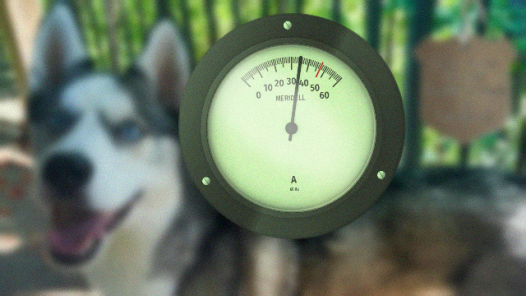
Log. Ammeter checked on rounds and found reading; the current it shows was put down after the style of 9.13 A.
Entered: 35 A
